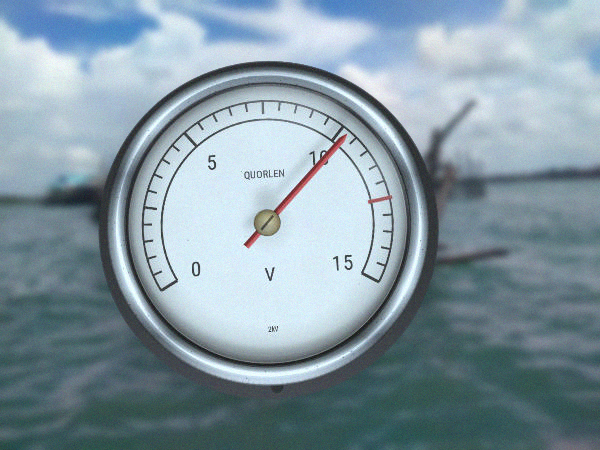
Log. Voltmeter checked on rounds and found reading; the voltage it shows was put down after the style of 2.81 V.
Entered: 10.25 V
